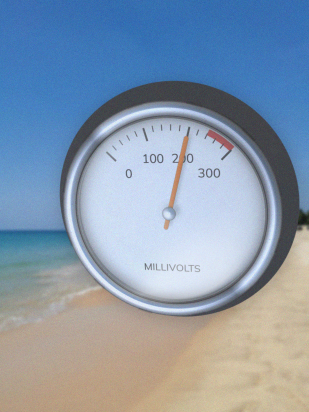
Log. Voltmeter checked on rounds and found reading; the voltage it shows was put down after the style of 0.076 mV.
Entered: 200 mV
